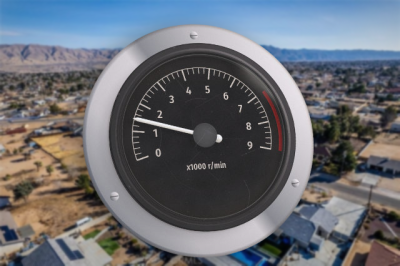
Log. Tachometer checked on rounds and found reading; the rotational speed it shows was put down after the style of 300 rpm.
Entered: 1400 rpm
